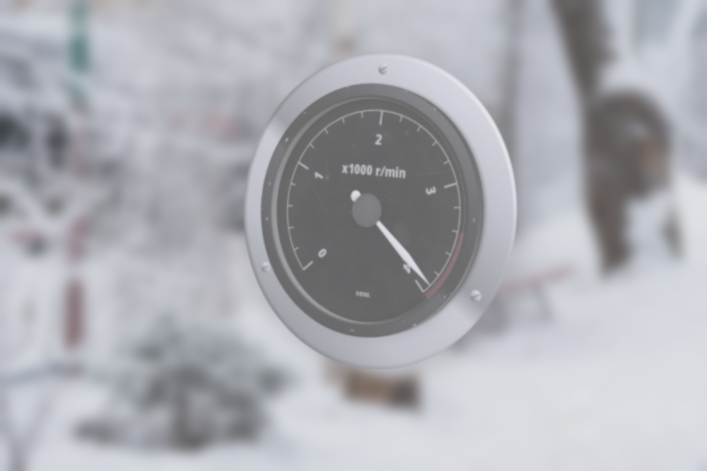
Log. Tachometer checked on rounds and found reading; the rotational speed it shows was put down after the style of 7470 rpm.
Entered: 3900 rpm
